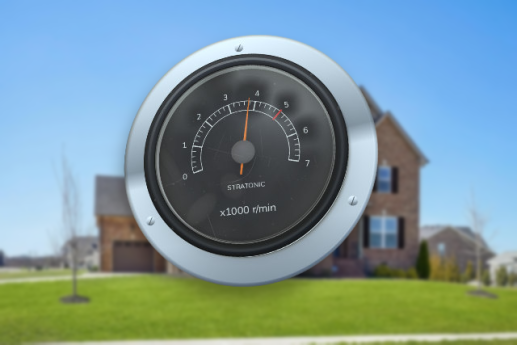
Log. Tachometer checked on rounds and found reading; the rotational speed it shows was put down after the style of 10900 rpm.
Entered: 3800 rpm
